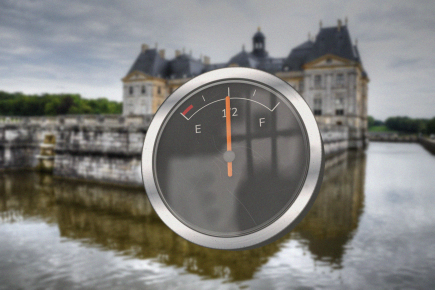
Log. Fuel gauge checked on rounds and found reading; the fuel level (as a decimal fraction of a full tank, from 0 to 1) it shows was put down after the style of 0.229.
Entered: 0.5
